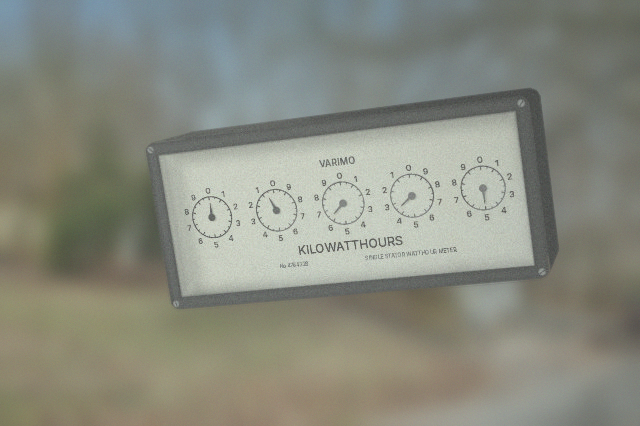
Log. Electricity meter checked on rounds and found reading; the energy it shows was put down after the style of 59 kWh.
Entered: 635 kWh
